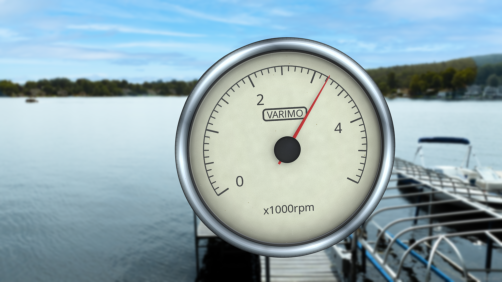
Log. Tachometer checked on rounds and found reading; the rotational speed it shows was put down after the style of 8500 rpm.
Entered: 3200 rpm
